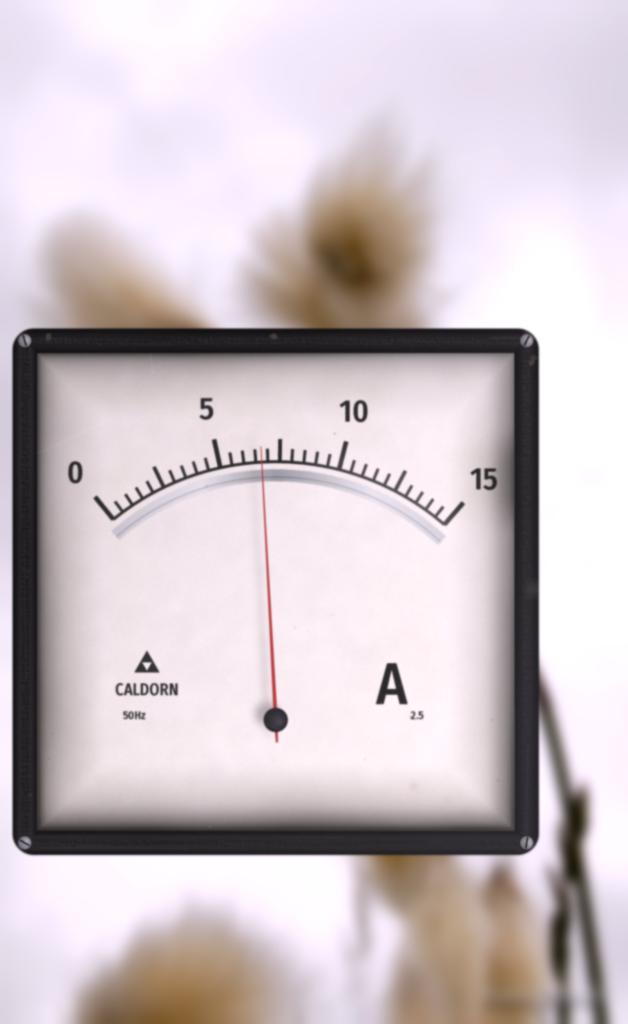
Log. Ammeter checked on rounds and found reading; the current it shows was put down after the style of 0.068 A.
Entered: 6.75 A
